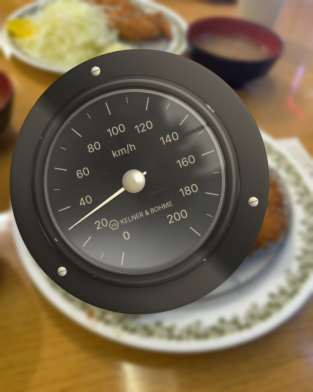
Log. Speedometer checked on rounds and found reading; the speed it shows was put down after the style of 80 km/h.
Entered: 30 km/h
